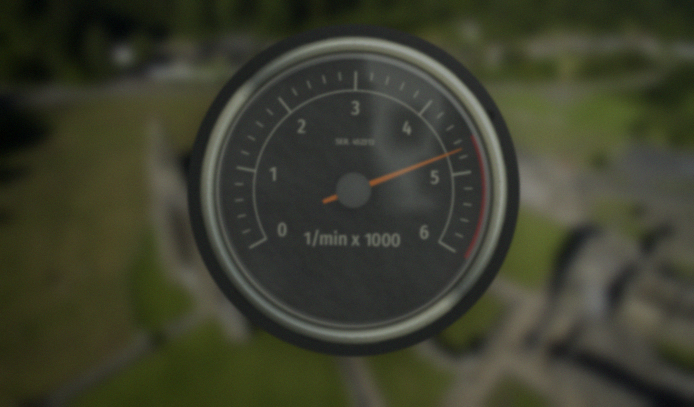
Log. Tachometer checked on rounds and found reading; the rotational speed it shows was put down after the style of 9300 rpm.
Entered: 4700 rpm
